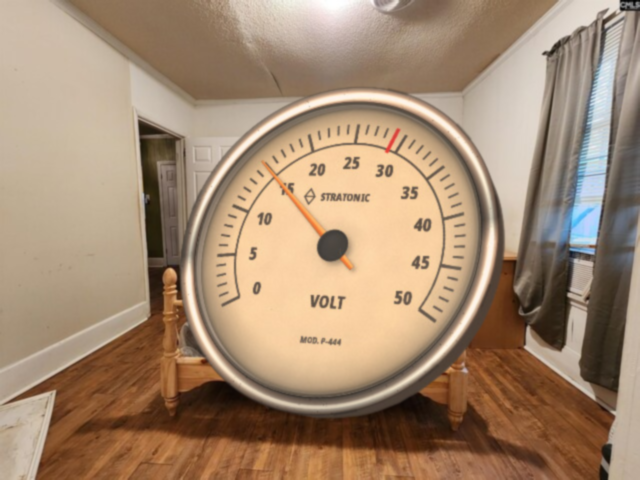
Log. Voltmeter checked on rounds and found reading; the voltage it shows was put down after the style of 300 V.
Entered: 15 V
